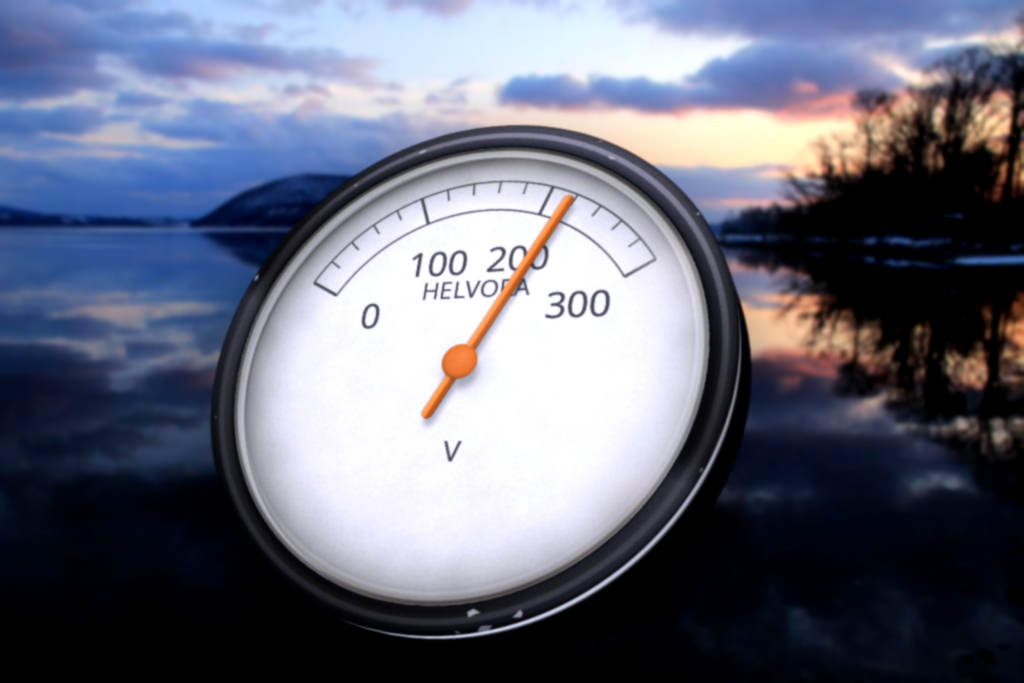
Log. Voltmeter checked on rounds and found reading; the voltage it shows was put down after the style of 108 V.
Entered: 220 V
